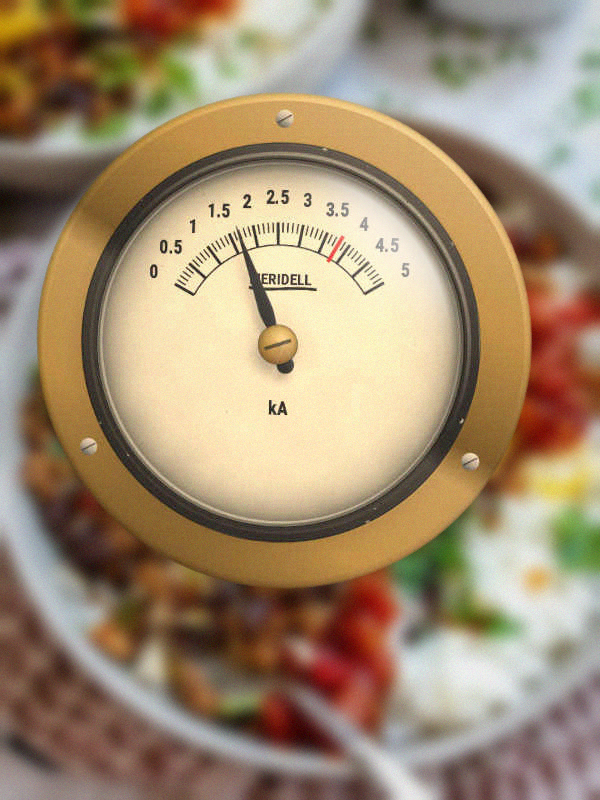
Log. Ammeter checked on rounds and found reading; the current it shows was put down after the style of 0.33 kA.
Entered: 1.7 kA
